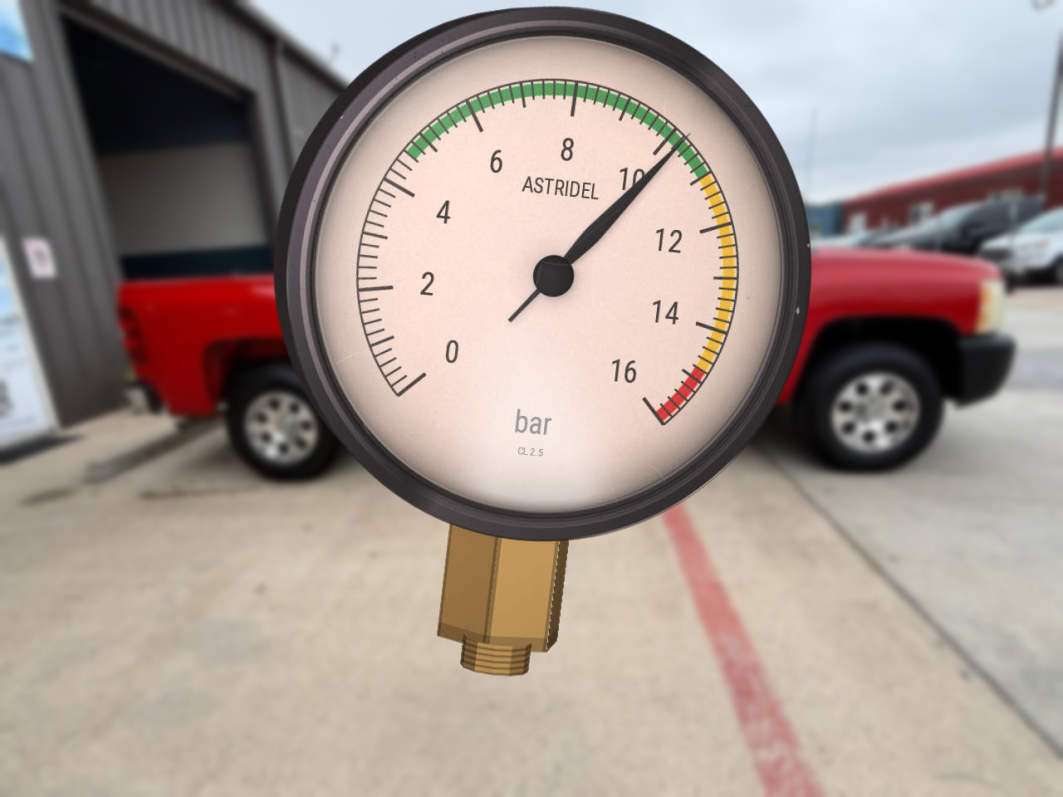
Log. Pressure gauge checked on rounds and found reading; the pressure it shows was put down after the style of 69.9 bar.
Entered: 10.2 bar
